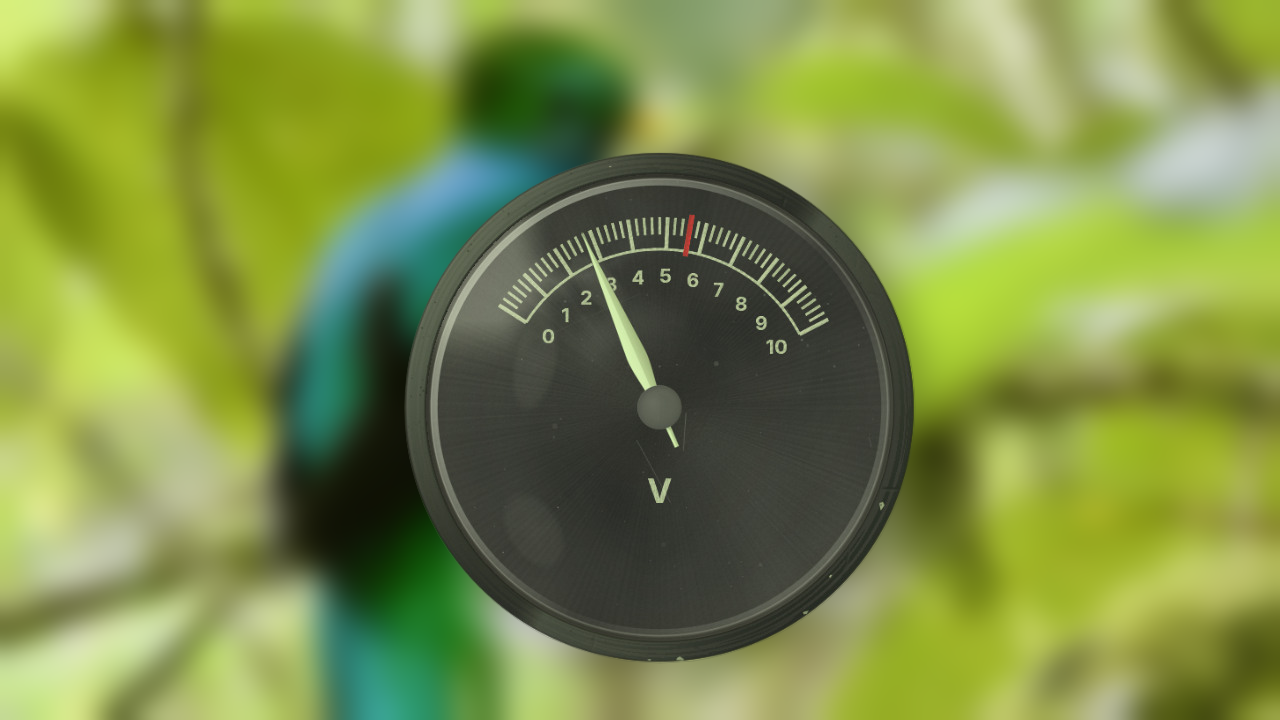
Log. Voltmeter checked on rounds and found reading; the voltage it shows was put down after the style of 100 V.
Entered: 2.8 V
